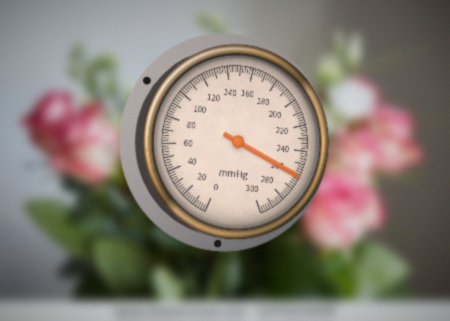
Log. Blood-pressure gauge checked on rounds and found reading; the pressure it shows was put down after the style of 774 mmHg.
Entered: 260 mmHg
